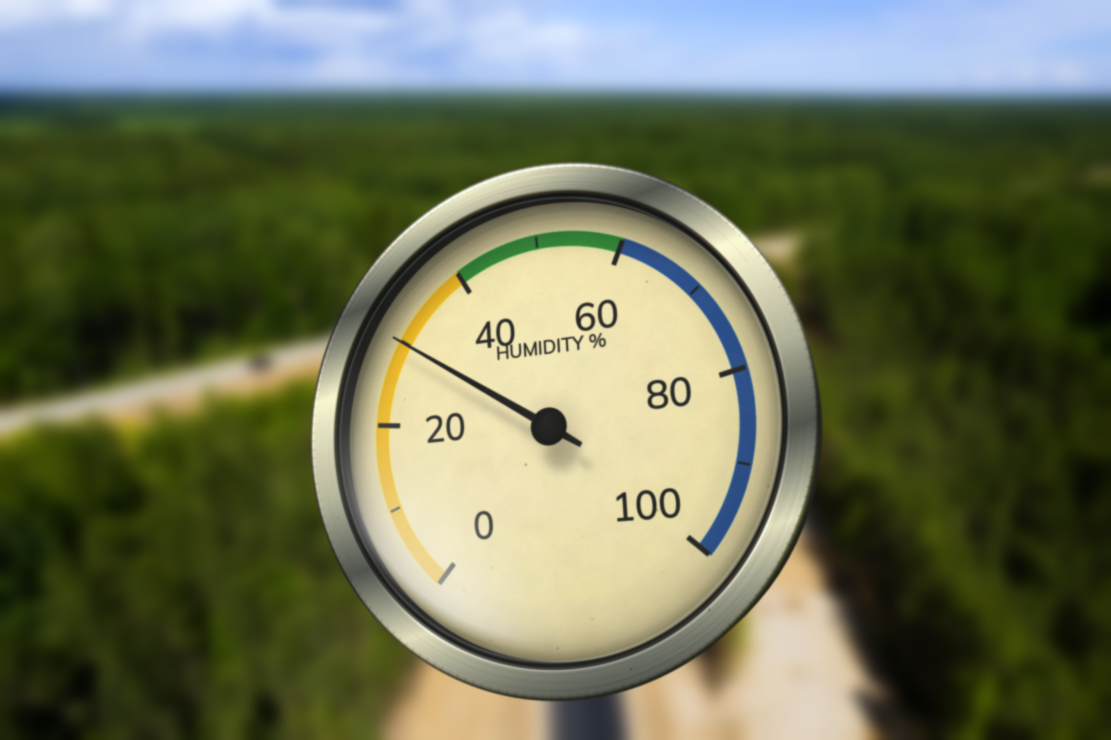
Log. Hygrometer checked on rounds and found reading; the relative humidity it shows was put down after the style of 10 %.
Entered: 30 %
